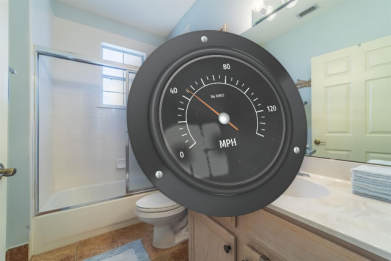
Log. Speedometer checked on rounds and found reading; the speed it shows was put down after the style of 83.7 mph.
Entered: 45 mph
